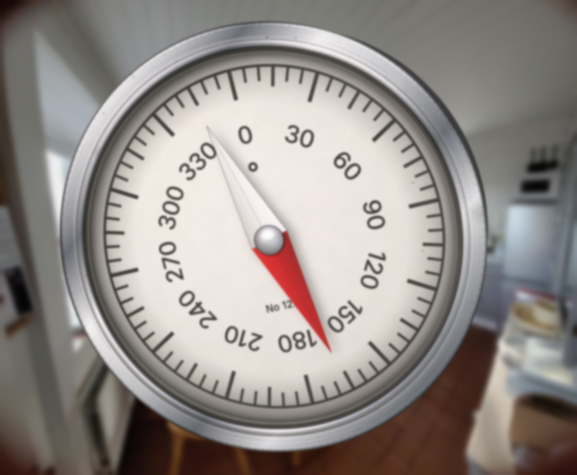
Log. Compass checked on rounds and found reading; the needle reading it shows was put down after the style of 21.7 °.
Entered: 165 °
